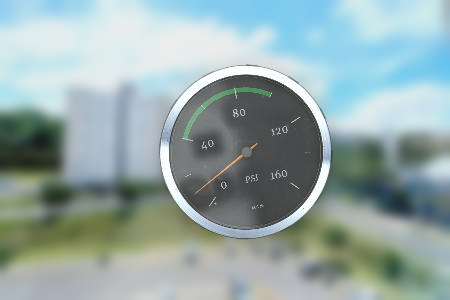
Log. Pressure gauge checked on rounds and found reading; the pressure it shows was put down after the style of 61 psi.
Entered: 10 psi
